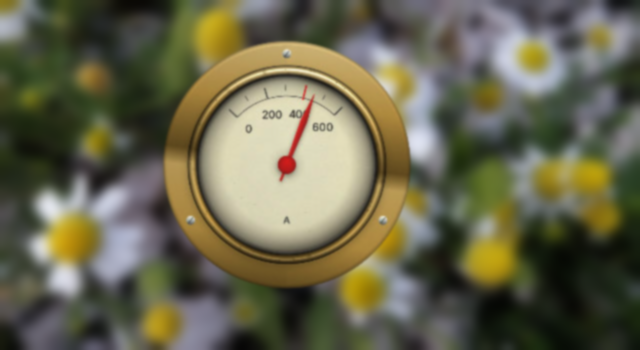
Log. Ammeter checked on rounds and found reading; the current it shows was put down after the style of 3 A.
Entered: 450 A
